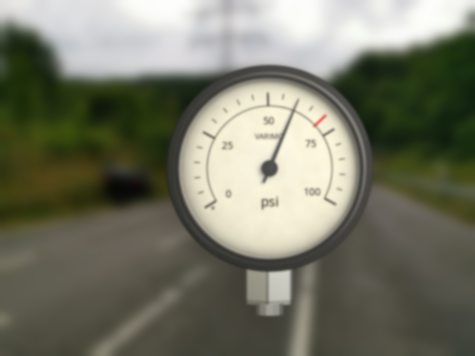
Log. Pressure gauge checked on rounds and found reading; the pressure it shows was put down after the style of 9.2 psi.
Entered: 60 psi
